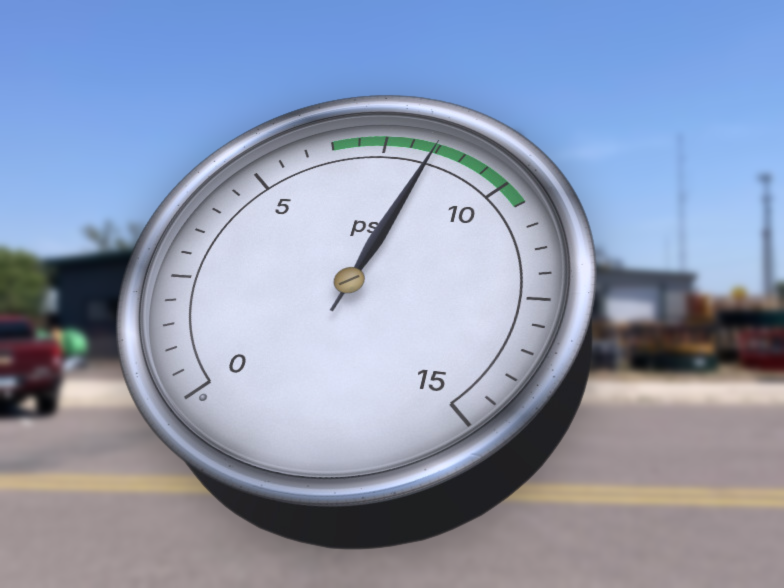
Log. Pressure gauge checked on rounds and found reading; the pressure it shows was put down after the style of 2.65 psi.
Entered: 8.5 psi
